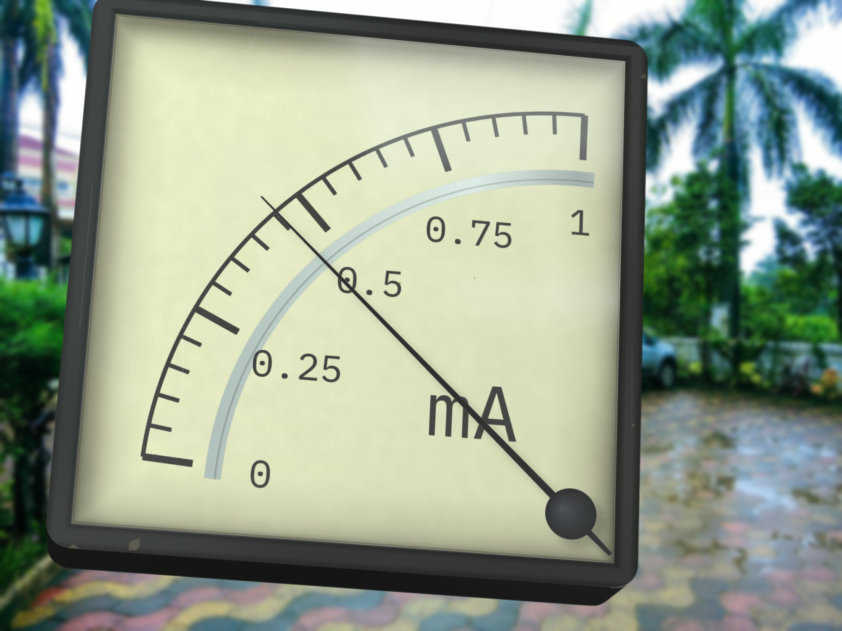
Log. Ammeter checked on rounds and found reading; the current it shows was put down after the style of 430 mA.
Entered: 0.45 mA
